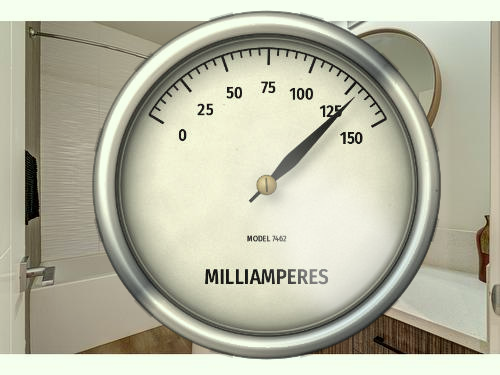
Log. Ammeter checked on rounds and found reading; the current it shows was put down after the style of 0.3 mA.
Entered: 130 mA
